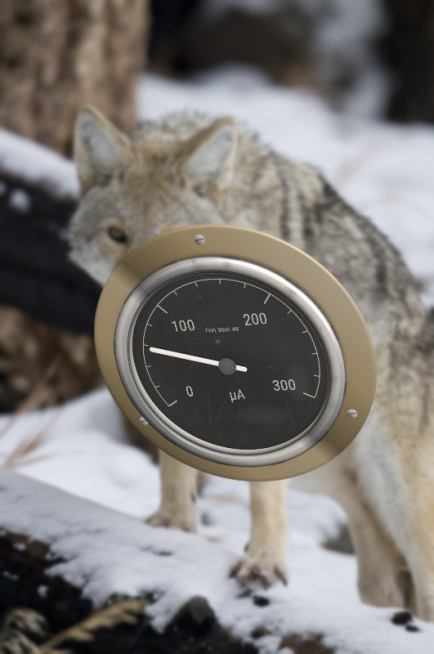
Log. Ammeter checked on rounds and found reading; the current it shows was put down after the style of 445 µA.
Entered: 60 µA
